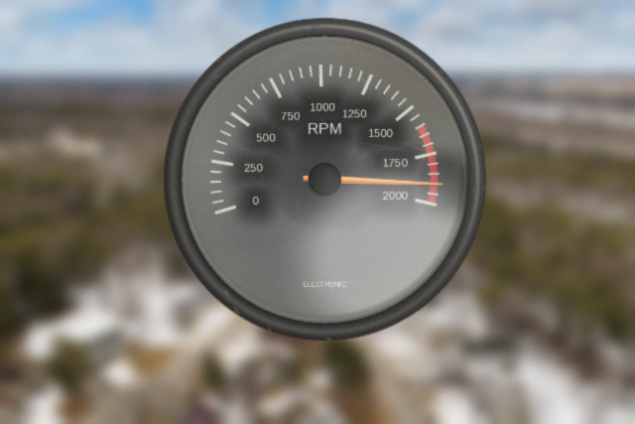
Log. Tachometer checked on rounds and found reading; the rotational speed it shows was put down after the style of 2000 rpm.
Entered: 1900 rpm
